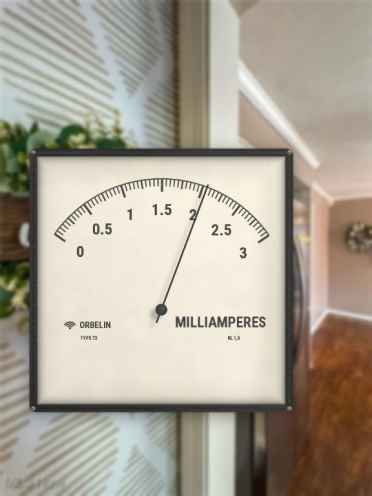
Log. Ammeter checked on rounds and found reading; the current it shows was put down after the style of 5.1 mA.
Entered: 2.05 mA
